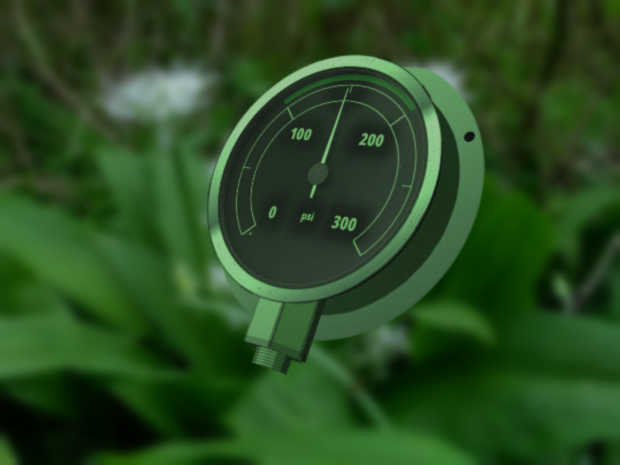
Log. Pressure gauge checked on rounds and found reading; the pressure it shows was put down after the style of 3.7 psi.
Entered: 150 psi
